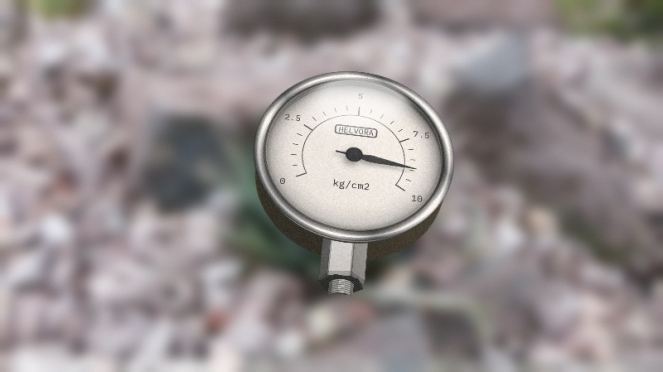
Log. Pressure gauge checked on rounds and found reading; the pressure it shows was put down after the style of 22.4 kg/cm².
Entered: 9 kg/cm²
